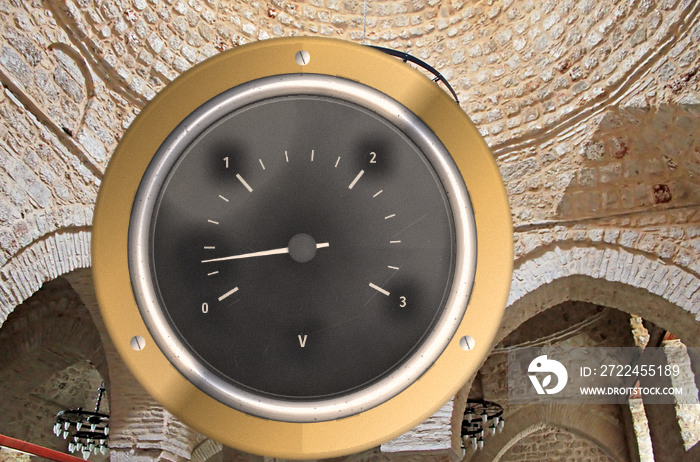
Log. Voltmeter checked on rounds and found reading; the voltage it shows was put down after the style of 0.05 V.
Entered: 0.3 V
